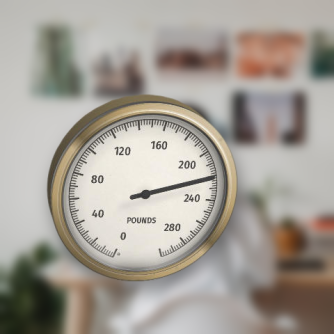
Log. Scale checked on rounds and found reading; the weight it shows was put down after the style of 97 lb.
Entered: 220 lb
